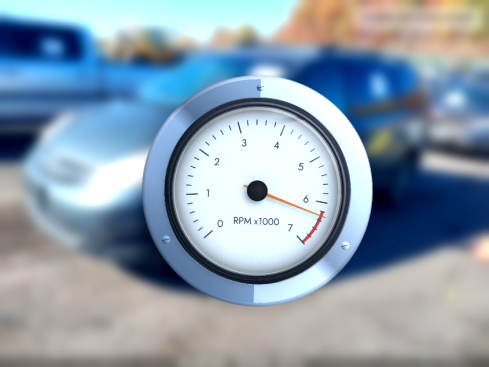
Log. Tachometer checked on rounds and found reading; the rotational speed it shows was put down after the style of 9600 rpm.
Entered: 6300 rpm
